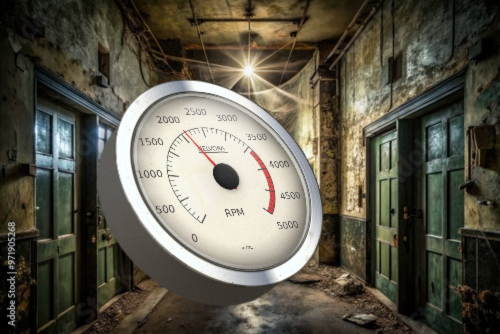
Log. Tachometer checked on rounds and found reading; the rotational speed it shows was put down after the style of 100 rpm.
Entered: 2000 rpm
